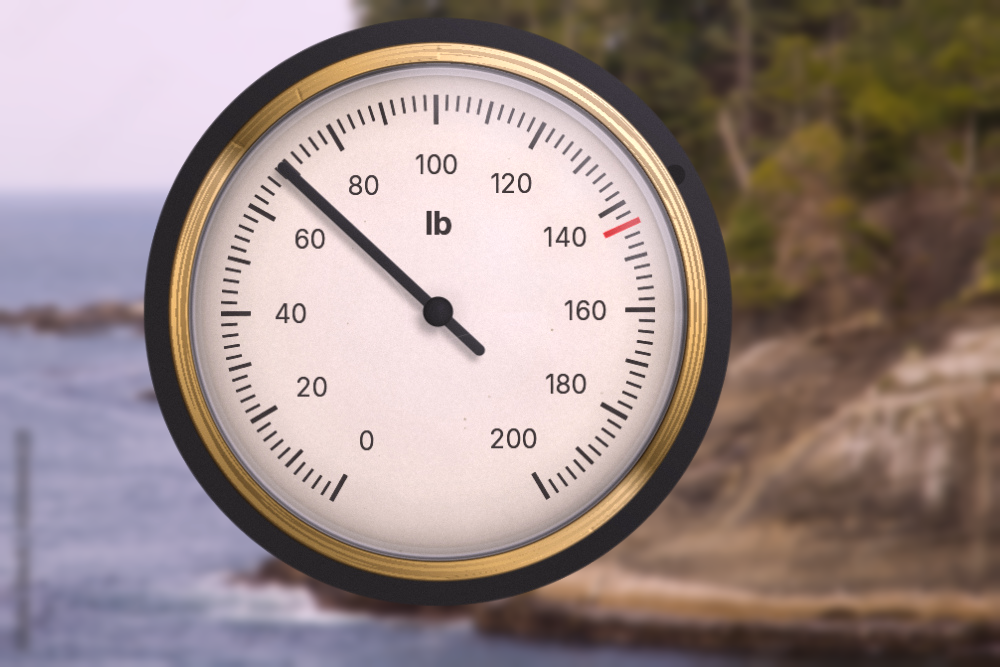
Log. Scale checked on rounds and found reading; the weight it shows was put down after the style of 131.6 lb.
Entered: 69 lb
